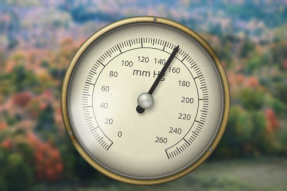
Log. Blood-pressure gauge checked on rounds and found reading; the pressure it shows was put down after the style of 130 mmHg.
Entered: 150 mmHg
